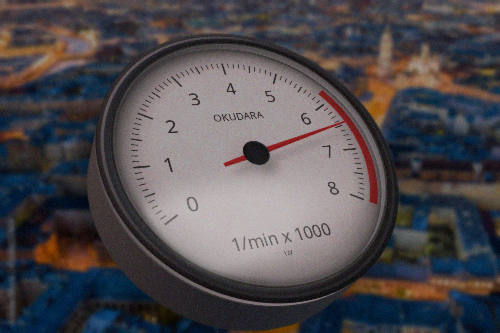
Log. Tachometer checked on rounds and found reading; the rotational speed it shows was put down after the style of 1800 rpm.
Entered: 6500 rpm
